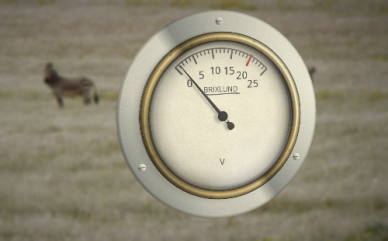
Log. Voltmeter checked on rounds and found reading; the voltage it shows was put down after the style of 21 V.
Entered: 1 V
